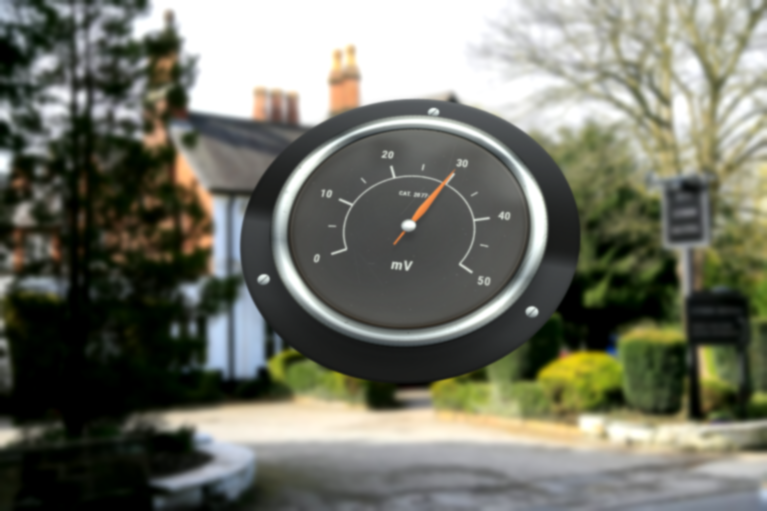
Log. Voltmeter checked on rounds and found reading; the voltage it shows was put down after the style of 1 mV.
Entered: 30 mV
